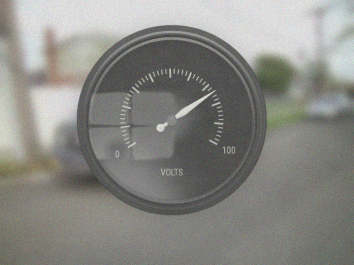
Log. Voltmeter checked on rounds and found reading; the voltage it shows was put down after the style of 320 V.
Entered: 74 V
